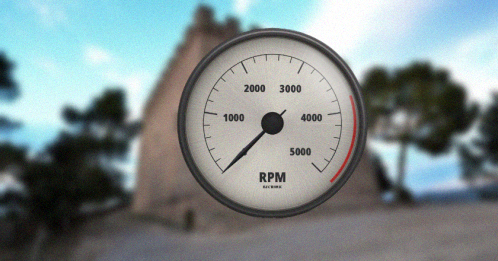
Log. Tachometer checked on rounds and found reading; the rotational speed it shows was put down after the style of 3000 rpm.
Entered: 0 rpm
